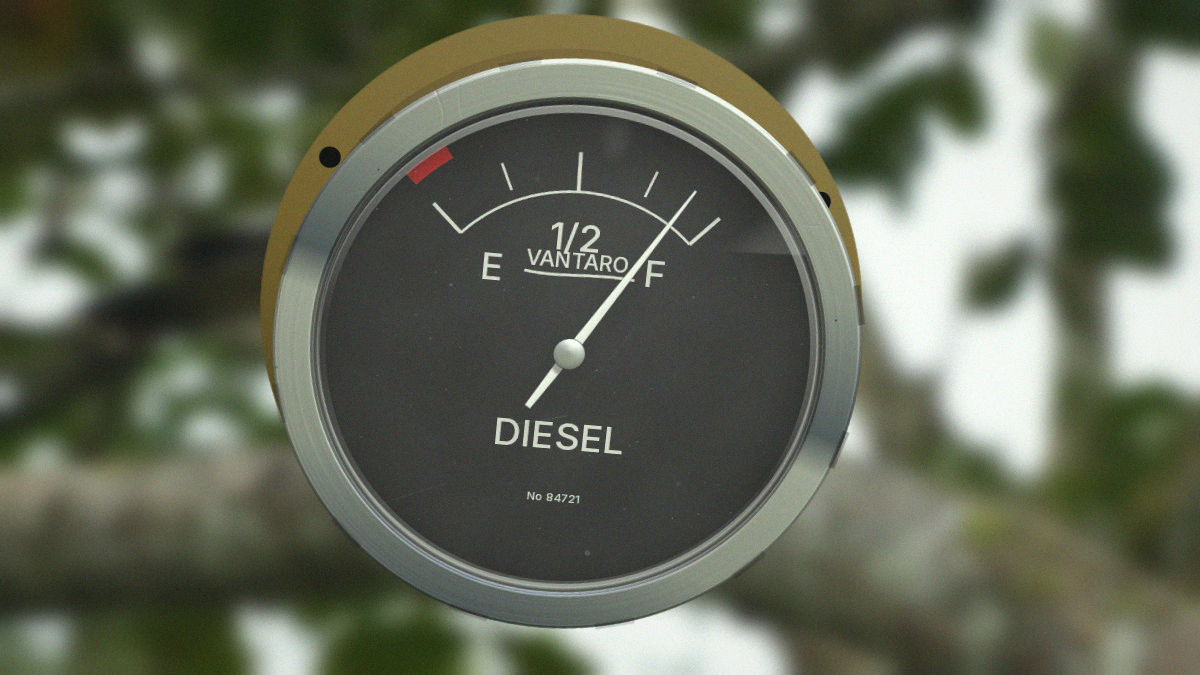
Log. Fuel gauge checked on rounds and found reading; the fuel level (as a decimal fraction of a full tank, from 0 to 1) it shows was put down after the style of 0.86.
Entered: 0.875
